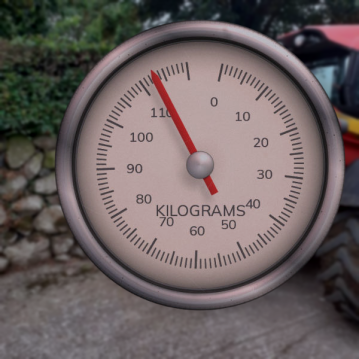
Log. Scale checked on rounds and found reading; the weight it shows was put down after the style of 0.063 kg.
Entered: 113 kg
